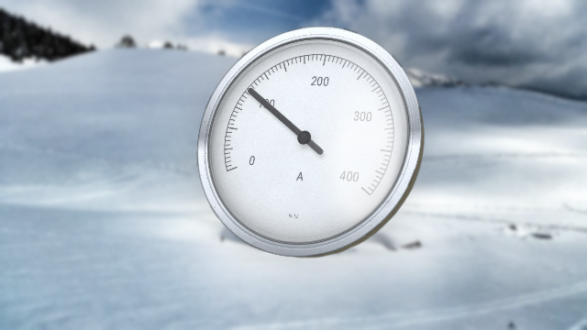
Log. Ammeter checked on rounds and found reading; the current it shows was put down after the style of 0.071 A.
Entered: 100 A
